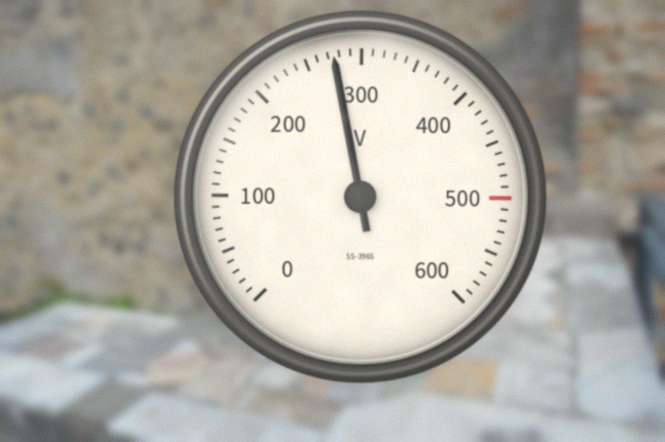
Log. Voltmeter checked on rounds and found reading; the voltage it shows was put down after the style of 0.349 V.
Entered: 275 V
